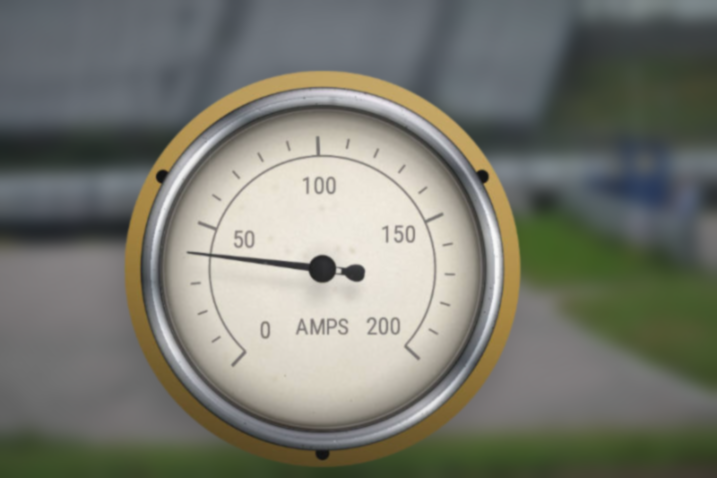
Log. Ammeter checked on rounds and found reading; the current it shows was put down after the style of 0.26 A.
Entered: 40 A
